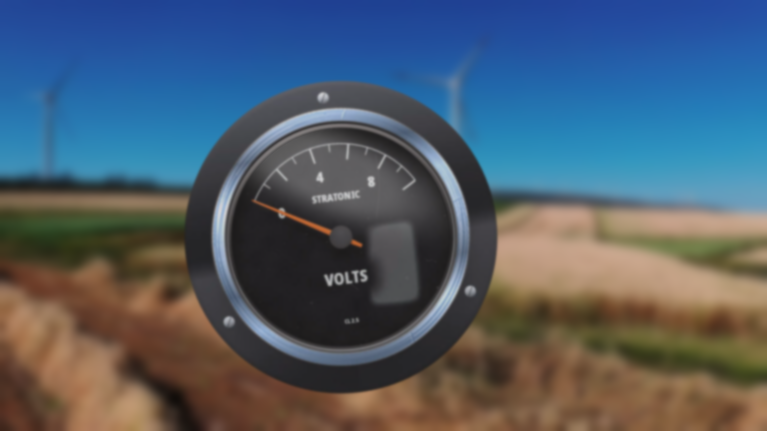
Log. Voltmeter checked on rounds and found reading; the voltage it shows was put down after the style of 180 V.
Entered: 0 V
